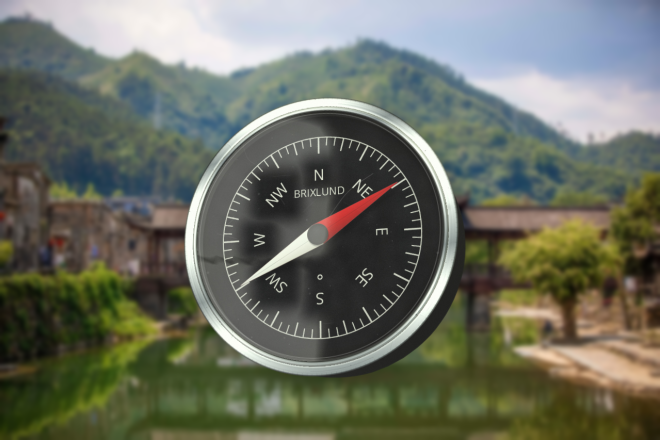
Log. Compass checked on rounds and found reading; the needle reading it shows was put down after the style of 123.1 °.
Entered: 60 °
